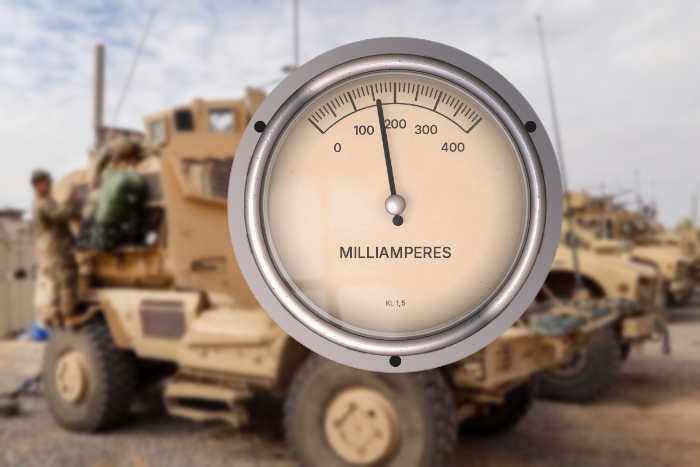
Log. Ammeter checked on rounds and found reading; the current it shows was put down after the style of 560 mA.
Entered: 160 mA
